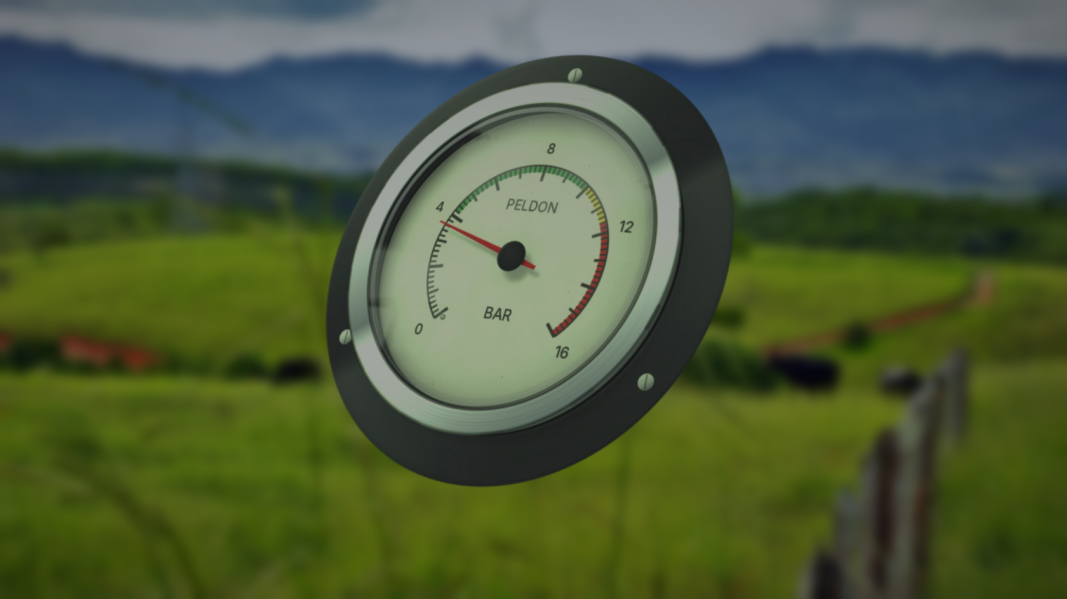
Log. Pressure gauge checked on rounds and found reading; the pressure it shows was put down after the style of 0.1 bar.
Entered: 3.6 bar
